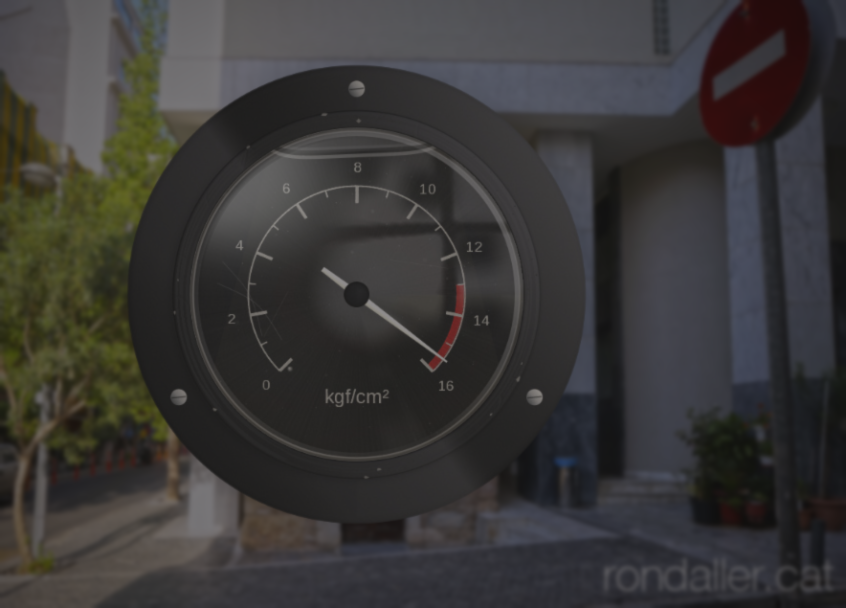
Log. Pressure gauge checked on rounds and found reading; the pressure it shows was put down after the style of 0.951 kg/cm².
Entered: 15.5 kg/cm²
